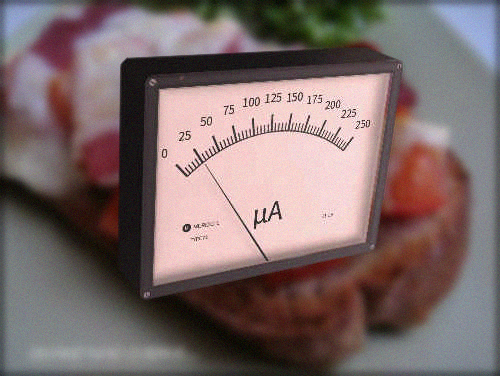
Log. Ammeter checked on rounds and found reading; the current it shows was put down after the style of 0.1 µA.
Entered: 25 µA
